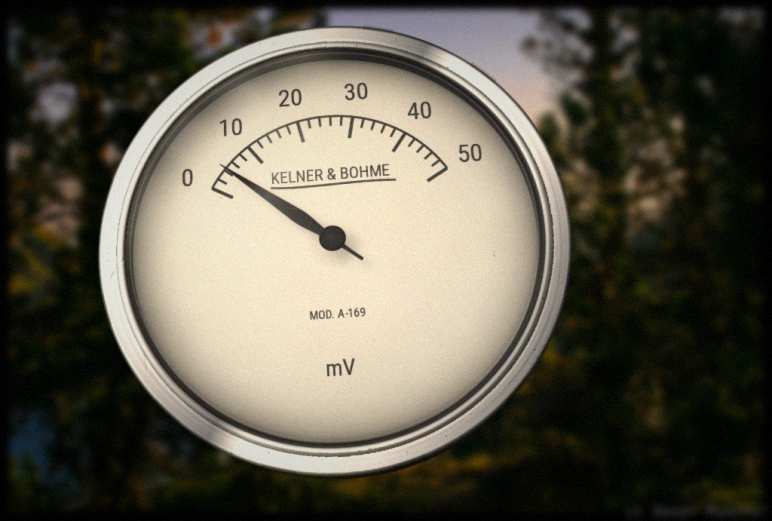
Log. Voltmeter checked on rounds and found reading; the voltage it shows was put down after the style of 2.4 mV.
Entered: 4 mV
